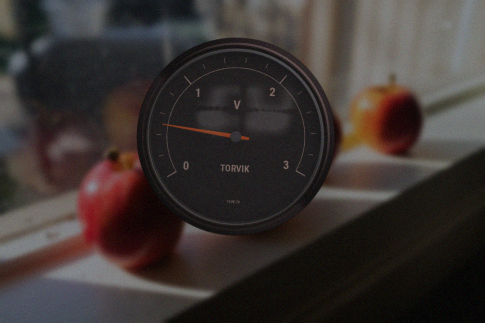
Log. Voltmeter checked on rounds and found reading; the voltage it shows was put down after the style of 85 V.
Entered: 0.5 V
